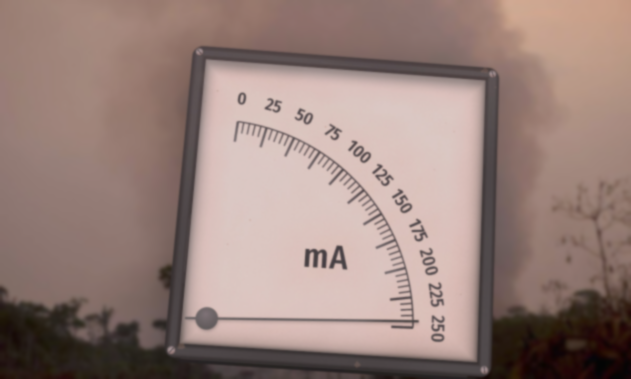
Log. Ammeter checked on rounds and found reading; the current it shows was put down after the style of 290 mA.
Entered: 245 mA
